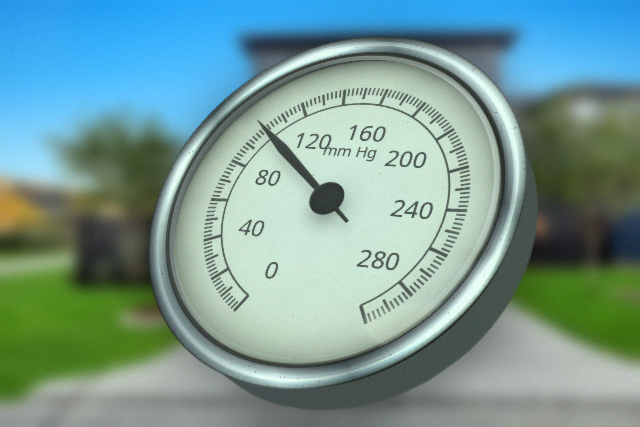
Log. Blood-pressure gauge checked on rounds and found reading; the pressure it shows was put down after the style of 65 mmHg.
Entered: 100 mmHg
